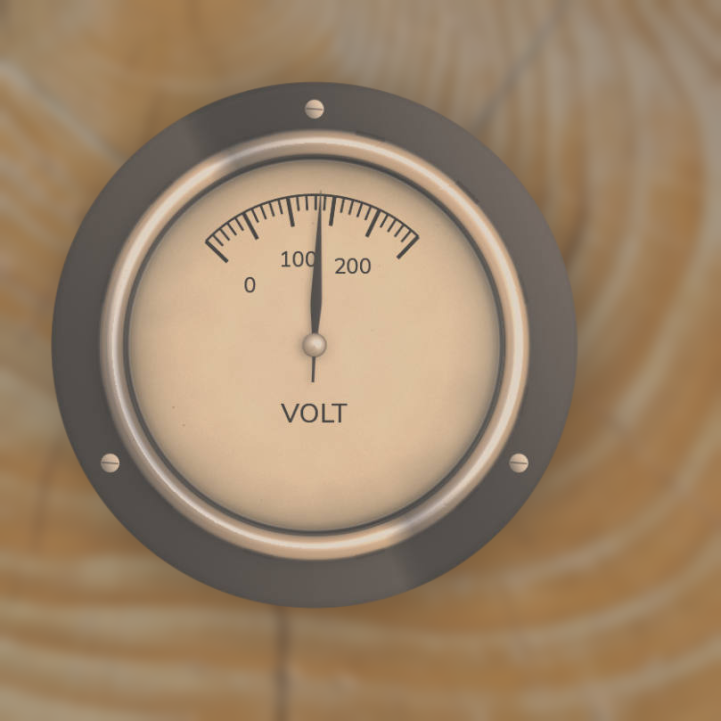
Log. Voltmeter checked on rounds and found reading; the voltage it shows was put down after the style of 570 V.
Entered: 135 V
